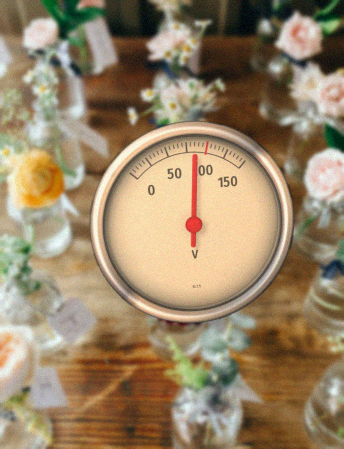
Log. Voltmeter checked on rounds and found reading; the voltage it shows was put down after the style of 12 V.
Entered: 85 V
